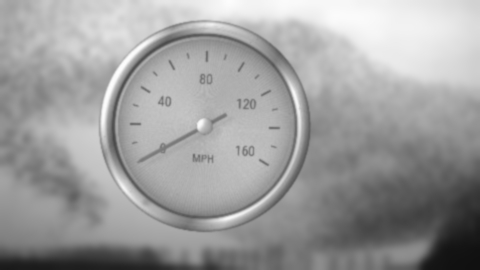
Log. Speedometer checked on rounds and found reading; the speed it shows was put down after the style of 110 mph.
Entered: 0 mph
